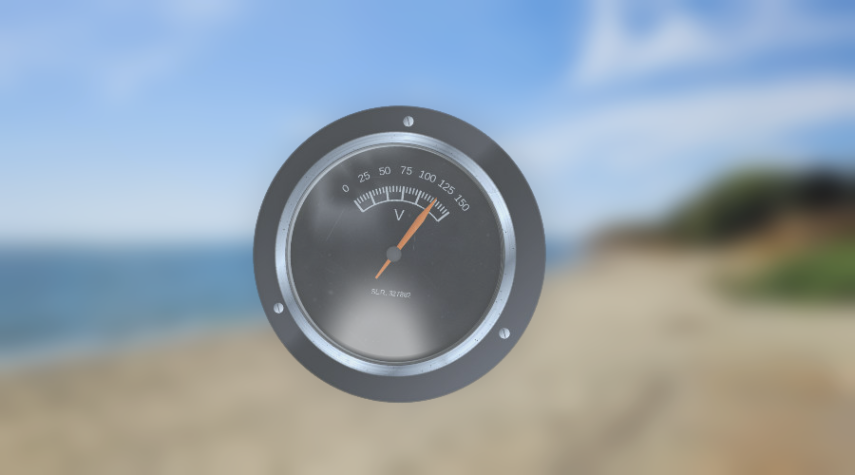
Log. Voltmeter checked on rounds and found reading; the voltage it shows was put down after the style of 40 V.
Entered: 125 V
